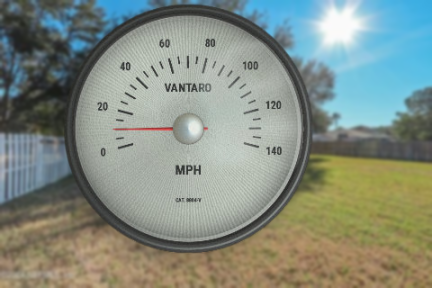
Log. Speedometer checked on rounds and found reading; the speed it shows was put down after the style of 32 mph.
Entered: 10 mph
